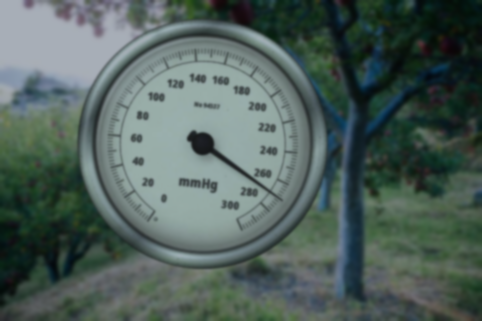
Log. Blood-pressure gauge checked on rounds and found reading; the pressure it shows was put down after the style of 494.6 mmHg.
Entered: 270 mmHg
